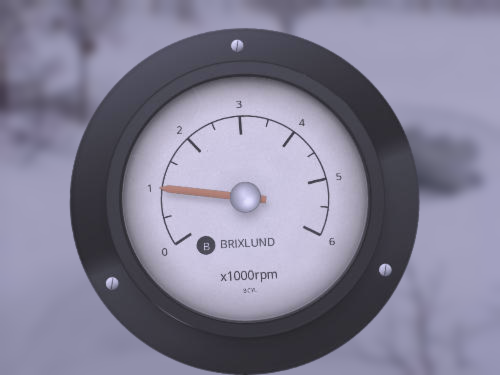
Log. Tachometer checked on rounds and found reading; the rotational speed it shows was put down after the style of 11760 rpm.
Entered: 1000 rpm
